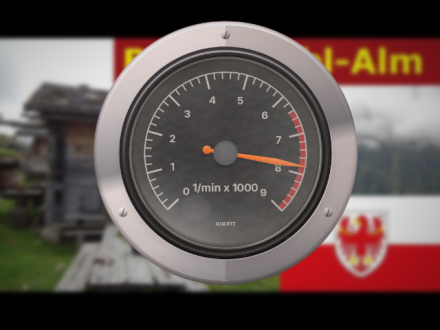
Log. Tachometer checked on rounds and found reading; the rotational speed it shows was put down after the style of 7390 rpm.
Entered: 7800 rpm
